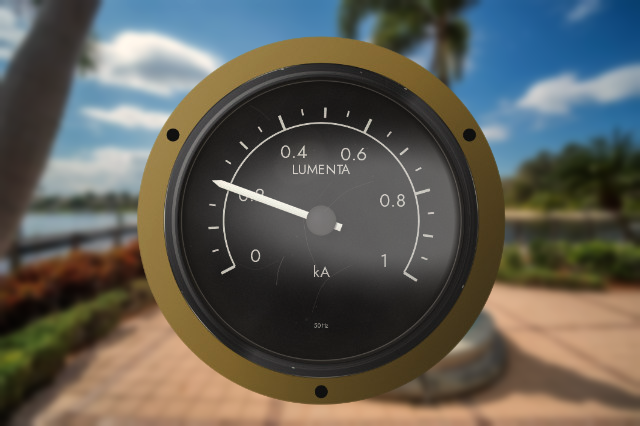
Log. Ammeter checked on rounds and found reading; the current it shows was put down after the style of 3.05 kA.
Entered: 0.2 kA
